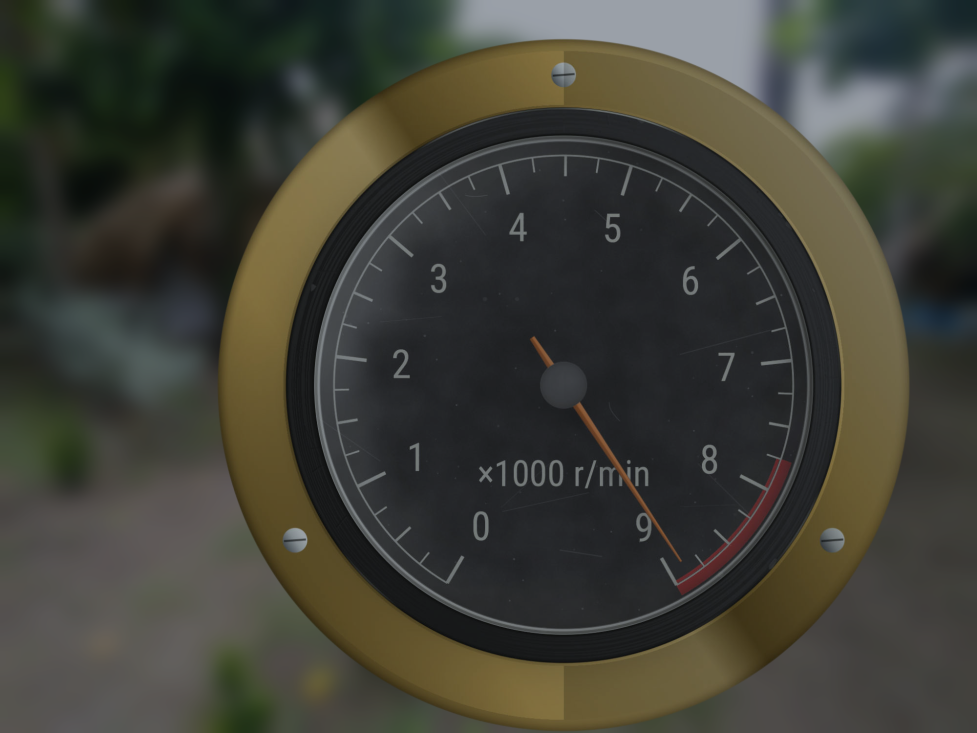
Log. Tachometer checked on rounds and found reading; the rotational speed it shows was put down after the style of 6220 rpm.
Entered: 8875 rpm
